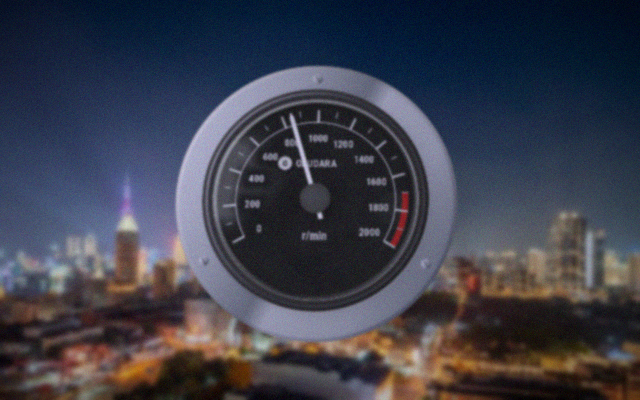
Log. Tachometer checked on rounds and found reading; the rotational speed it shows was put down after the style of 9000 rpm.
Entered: 850 rpm
